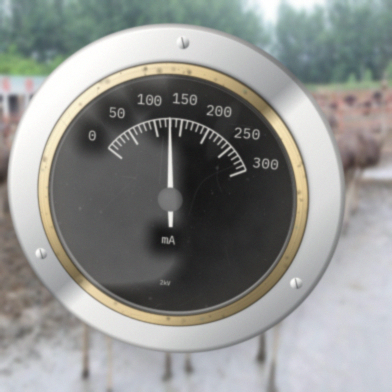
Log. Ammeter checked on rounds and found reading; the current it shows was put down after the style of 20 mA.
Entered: 130 mA
